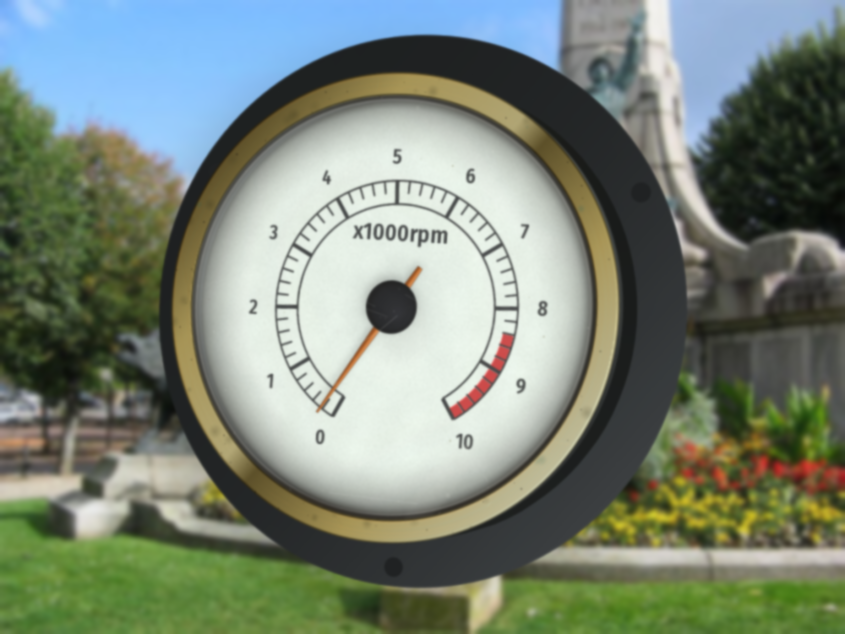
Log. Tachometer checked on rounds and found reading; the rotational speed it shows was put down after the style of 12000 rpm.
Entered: 200 rpm
